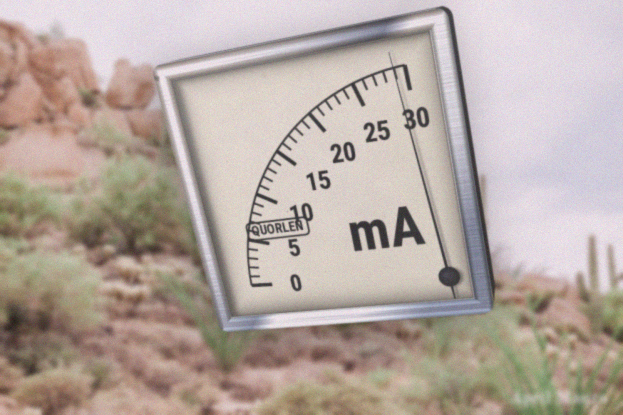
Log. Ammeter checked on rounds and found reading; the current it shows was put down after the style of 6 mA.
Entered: 29 mA
